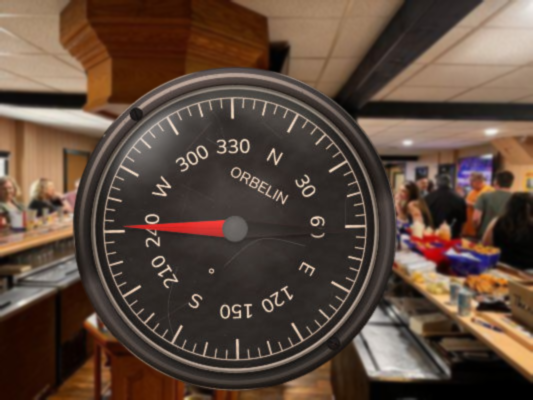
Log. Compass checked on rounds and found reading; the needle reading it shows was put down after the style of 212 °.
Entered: 242.5 °
